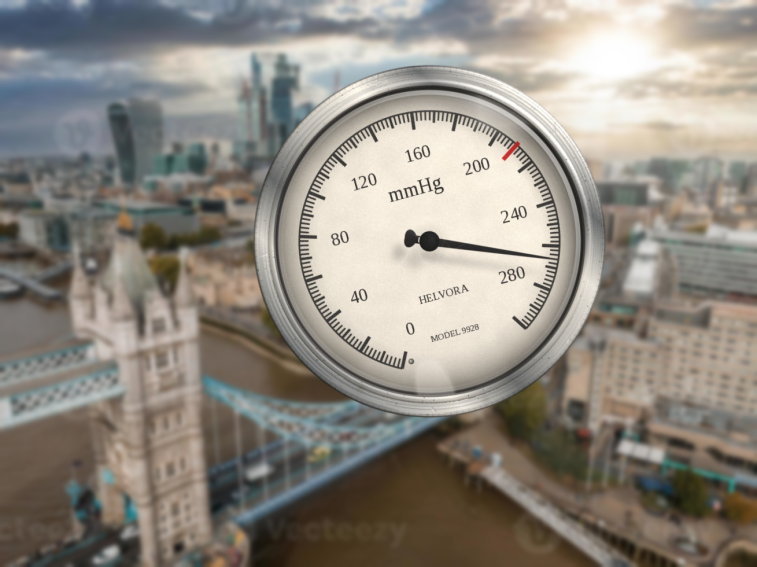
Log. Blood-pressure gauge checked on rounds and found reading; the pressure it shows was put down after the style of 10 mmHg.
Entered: 266 mmHg
